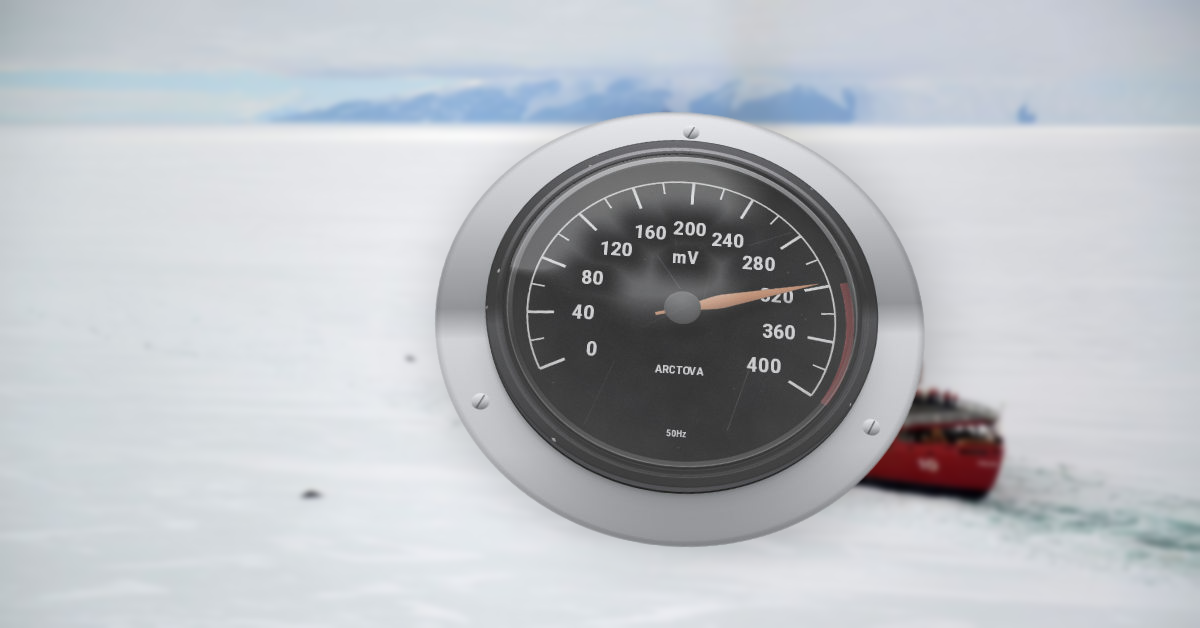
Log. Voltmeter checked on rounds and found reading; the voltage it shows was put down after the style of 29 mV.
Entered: 320 mV
